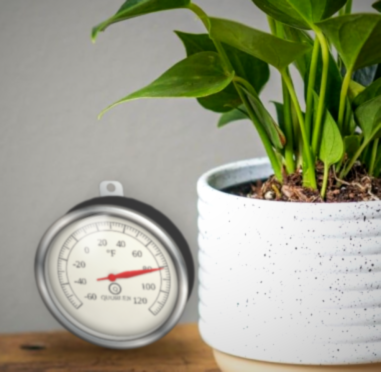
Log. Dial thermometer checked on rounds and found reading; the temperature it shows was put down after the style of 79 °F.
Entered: 80 °F
